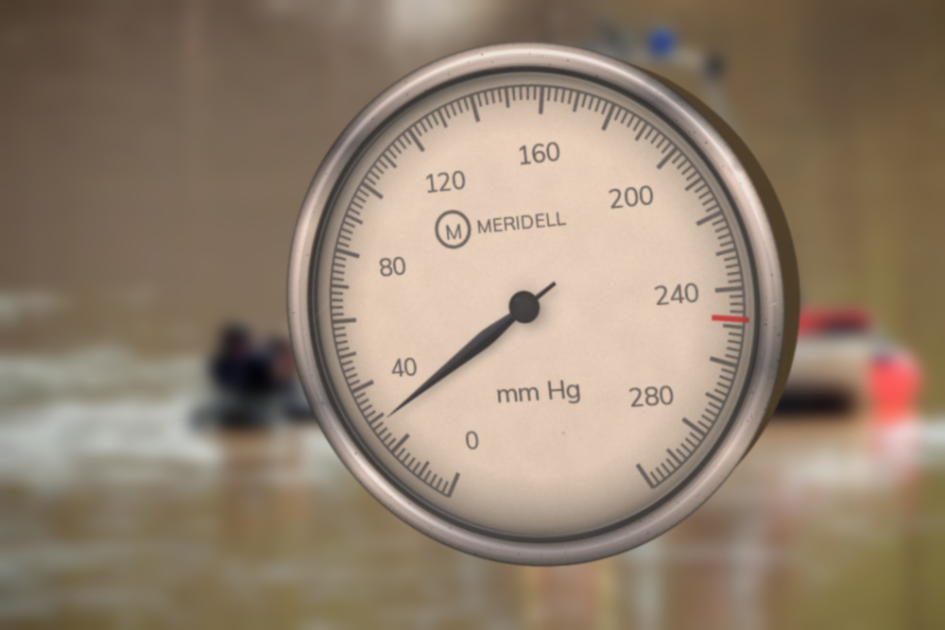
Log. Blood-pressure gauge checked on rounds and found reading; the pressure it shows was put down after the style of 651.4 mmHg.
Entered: 28 mmHg
